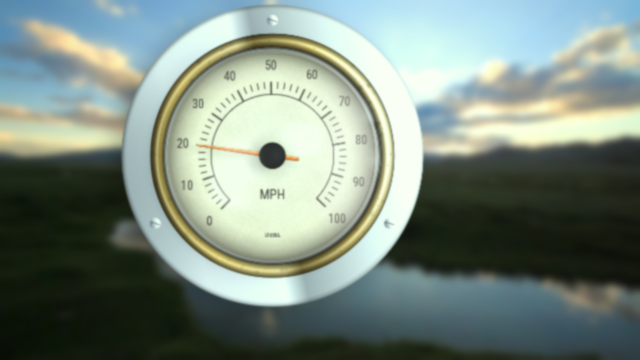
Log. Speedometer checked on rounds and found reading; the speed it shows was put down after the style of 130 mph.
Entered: 20 mph
